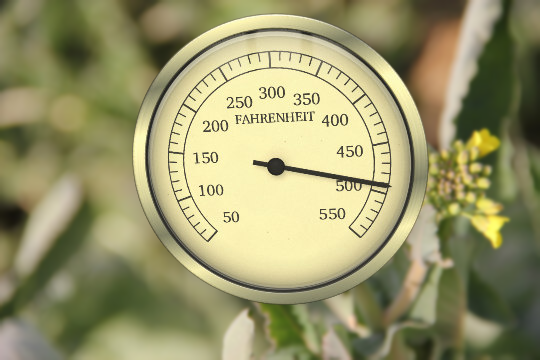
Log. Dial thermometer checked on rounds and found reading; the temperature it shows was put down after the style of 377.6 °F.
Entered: 490 °F
